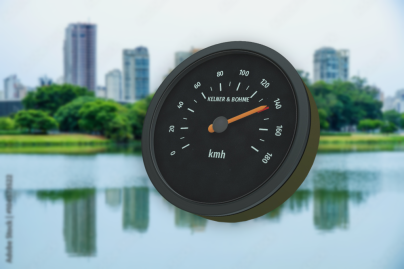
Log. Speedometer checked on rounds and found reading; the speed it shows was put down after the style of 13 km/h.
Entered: 140 km/h
